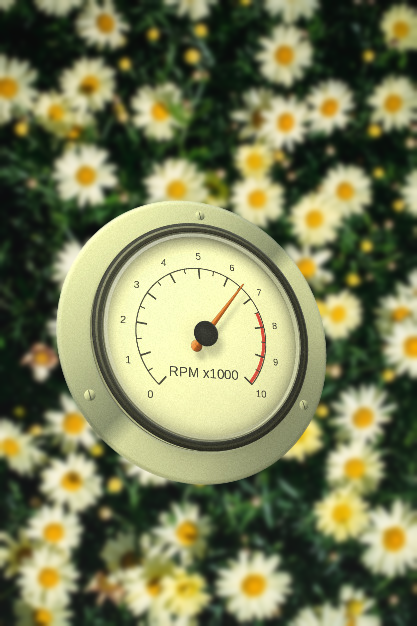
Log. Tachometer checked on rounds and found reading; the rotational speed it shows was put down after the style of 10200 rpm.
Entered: 6500 rpm
